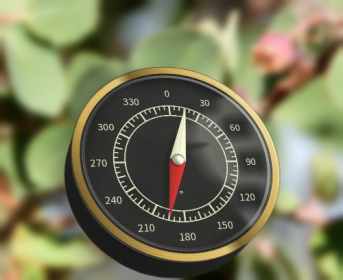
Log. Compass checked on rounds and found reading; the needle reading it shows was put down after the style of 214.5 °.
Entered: 195 °
